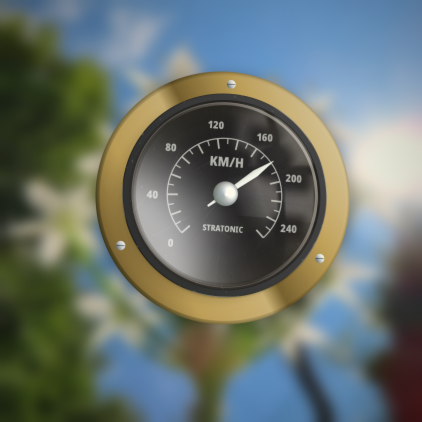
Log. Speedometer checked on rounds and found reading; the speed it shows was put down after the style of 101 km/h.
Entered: 180 km/h
